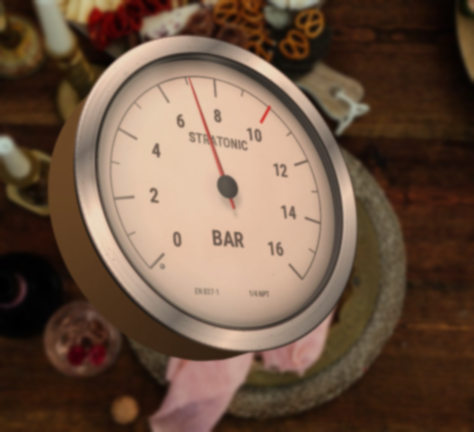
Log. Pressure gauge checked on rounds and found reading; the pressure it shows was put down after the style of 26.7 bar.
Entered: 7 bar
